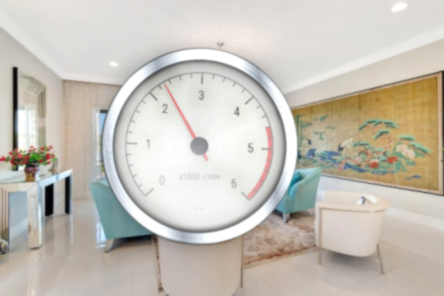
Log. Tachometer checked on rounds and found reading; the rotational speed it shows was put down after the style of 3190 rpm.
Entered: 2300 rpm
